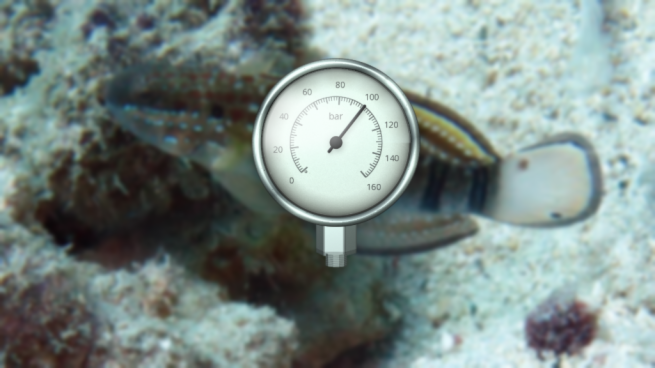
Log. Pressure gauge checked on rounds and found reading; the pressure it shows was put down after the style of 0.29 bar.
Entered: 100 bar
